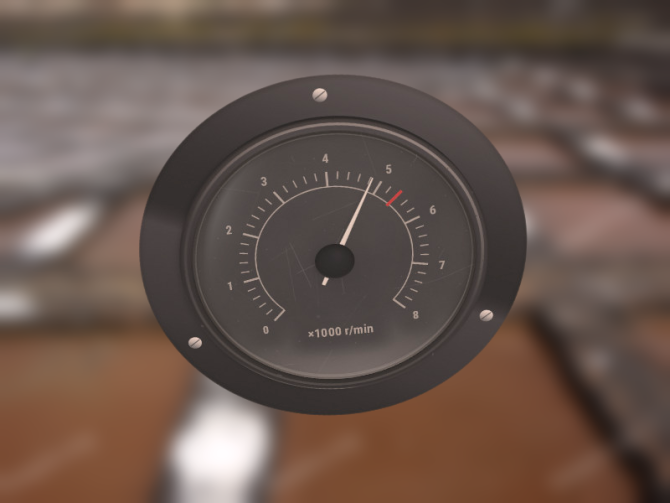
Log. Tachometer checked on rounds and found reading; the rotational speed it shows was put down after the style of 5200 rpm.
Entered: 4800 rpm
